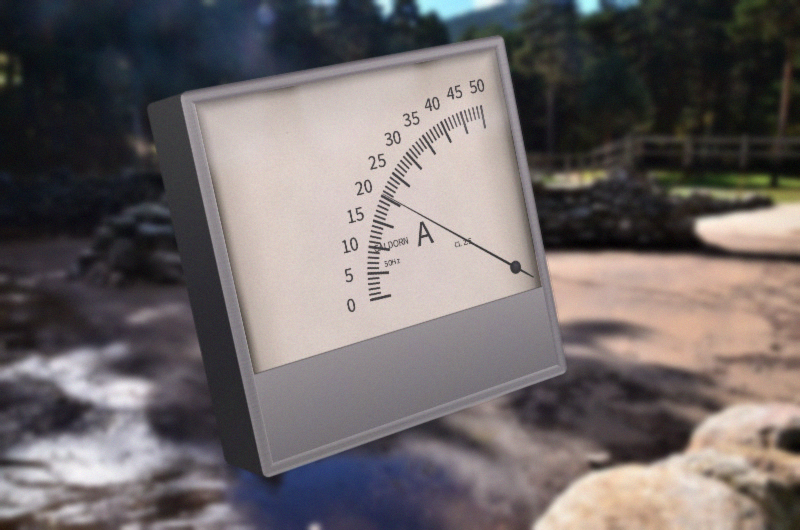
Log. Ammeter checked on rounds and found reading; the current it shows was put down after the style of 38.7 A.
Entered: 20 A
